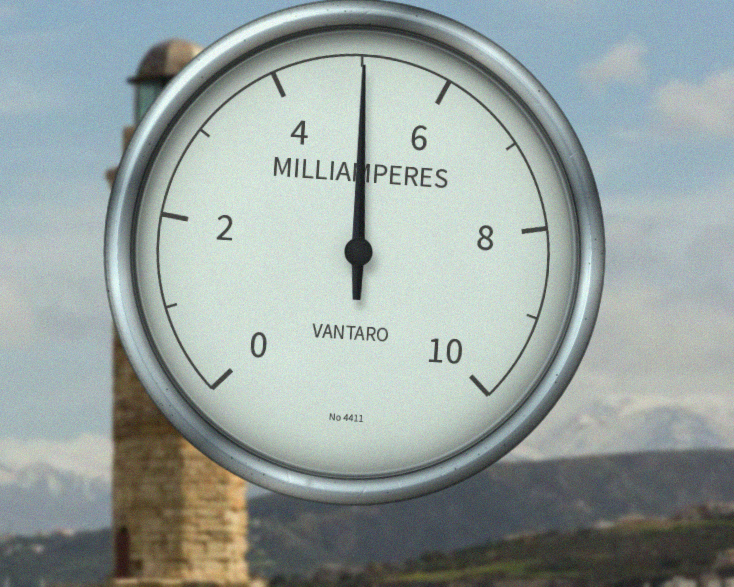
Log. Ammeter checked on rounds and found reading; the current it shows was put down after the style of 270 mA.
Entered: 5 mA
